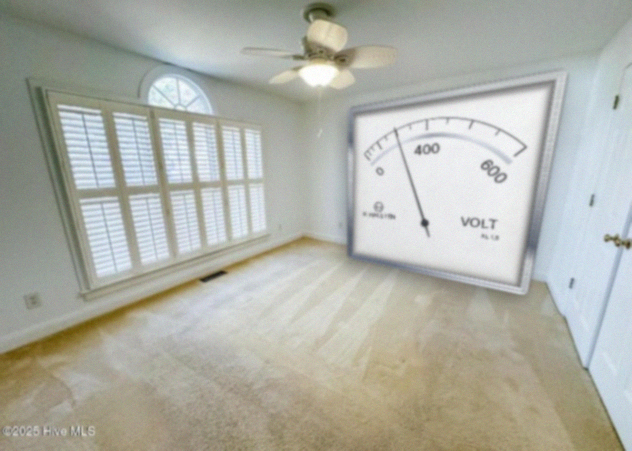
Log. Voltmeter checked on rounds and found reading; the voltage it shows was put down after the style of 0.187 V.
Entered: 300 V
